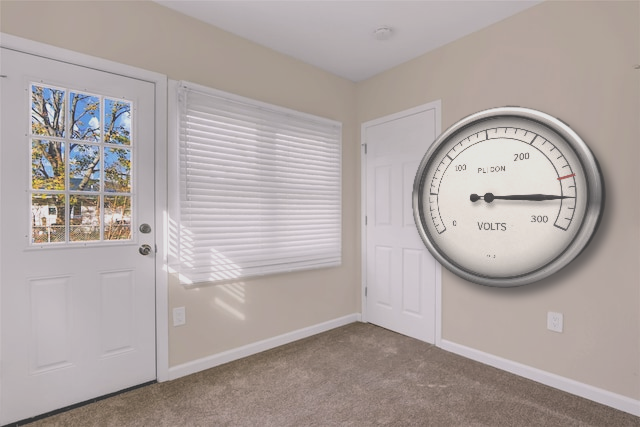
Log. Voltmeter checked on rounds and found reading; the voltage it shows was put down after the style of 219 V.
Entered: 270 V
